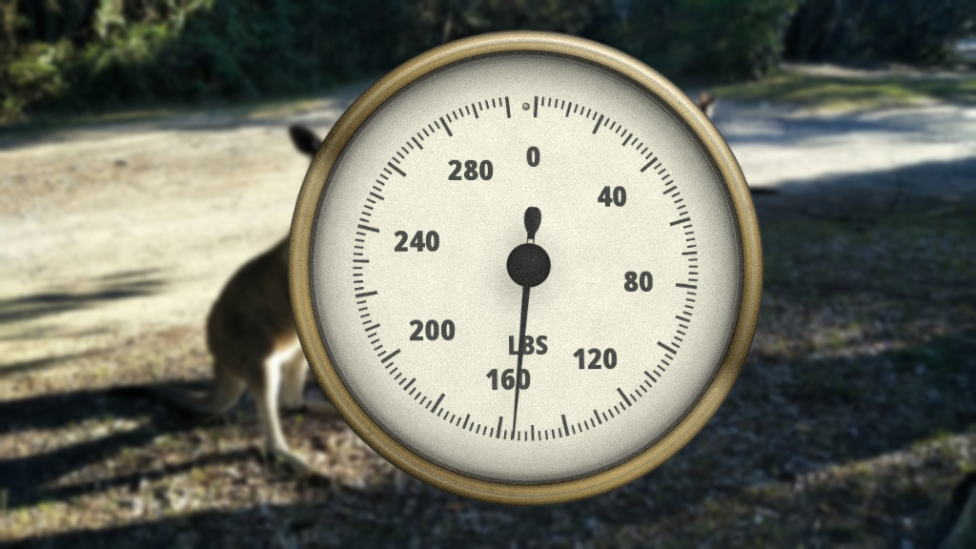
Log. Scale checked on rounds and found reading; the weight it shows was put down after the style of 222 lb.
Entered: 156 lb
